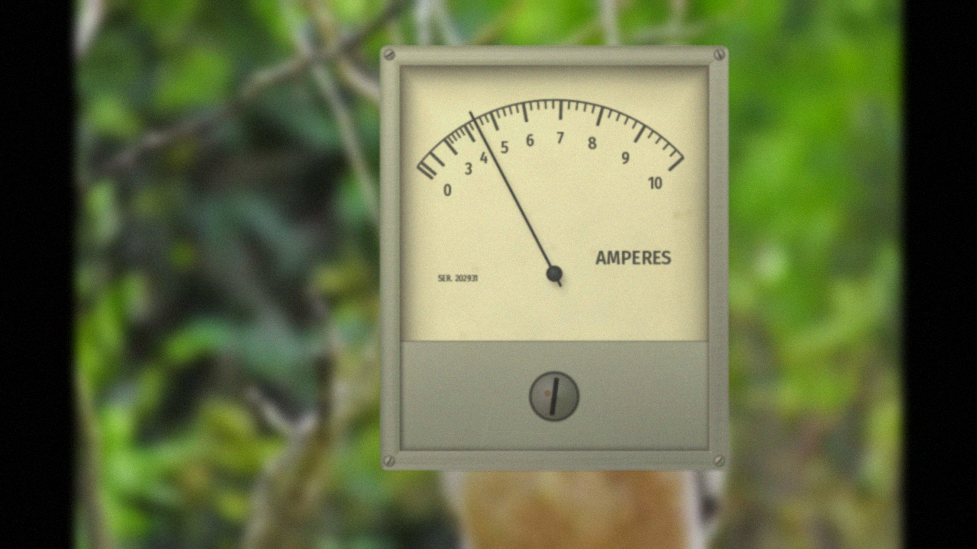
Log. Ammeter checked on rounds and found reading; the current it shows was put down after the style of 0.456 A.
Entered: 4.4 A
